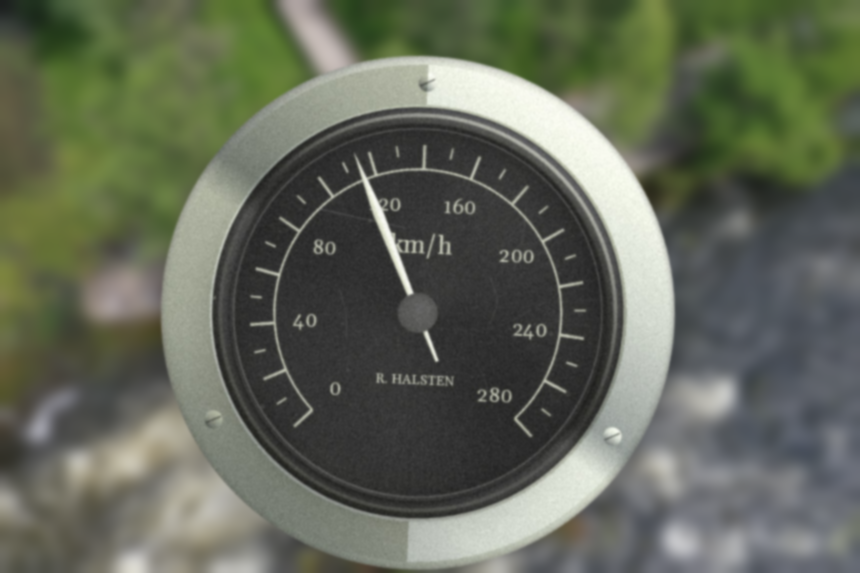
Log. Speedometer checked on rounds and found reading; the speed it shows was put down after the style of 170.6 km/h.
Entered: 115 km/h
